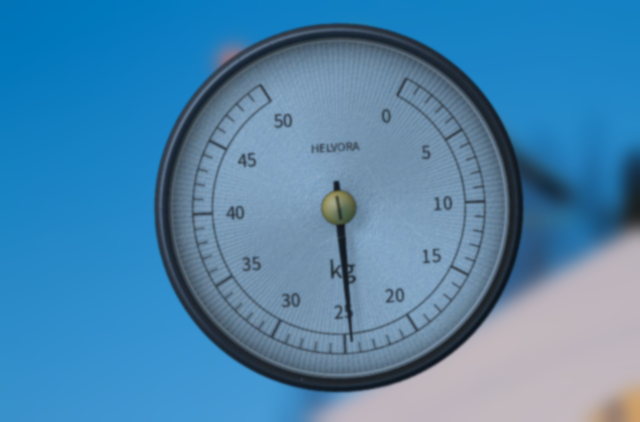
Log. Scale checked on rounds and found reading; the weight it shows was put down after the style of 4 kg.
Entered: 24.5 kg
